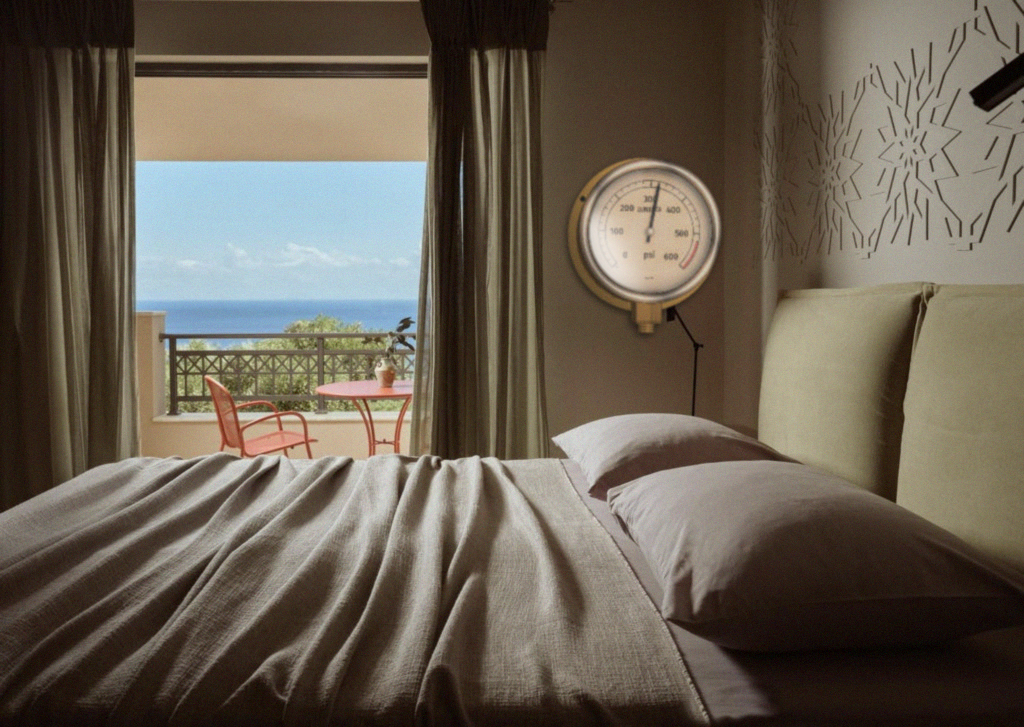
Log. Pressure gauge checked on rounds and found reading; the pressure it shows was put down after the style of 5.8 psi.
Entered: 320 psi
